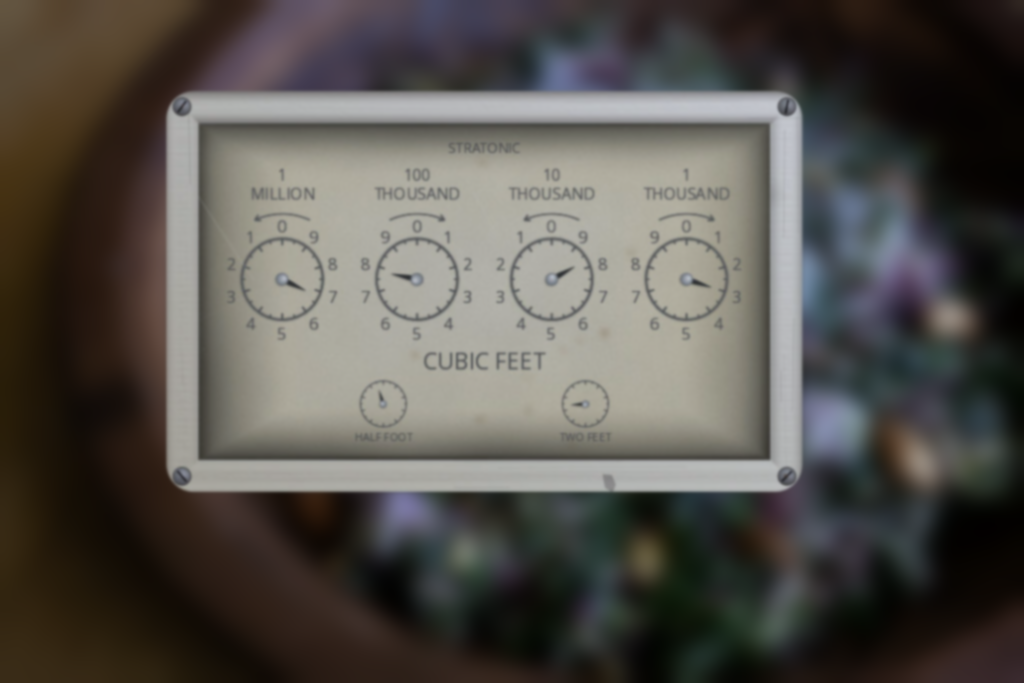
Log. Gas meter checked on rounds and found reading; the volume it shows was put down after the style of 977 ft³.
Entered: 678300 ft³
